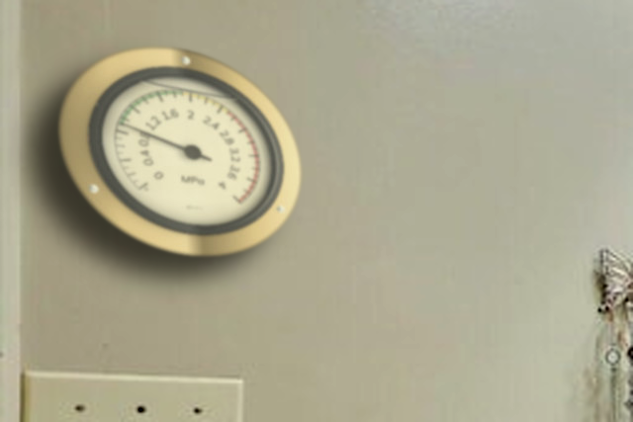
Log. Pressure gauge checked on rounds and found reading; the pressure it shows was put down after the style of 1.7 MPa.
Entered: 0.9 MPa
